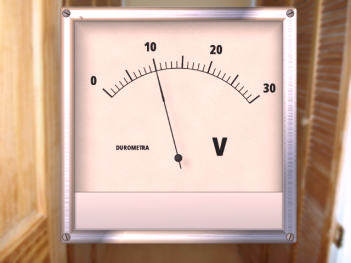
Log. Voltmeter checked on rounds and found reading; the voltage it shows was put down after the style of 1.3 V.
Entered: 10 V
